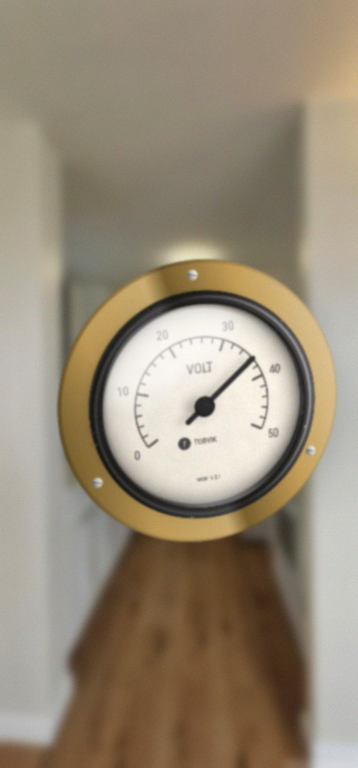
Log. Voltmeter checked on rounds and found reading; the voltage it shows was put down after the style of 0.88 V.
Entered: 36 V
